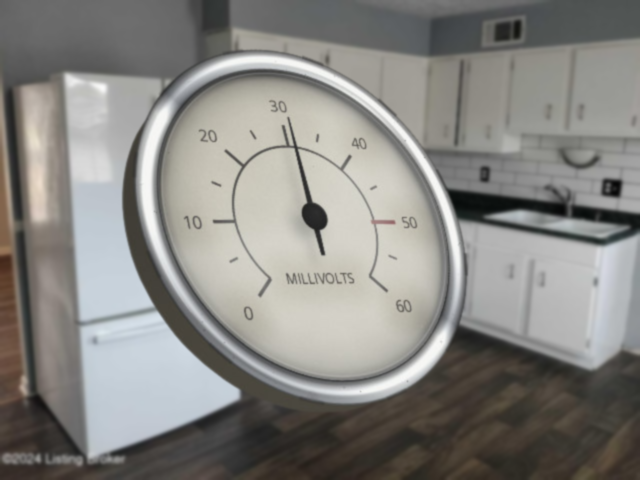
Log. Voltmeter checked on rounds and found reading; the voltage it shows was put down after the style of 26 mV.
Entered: 30 mV
